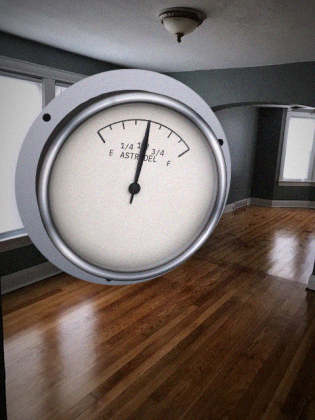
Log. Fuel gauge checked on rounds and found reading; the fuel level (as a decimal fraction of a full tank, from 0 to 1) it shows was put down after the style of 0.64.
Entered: 0.5
